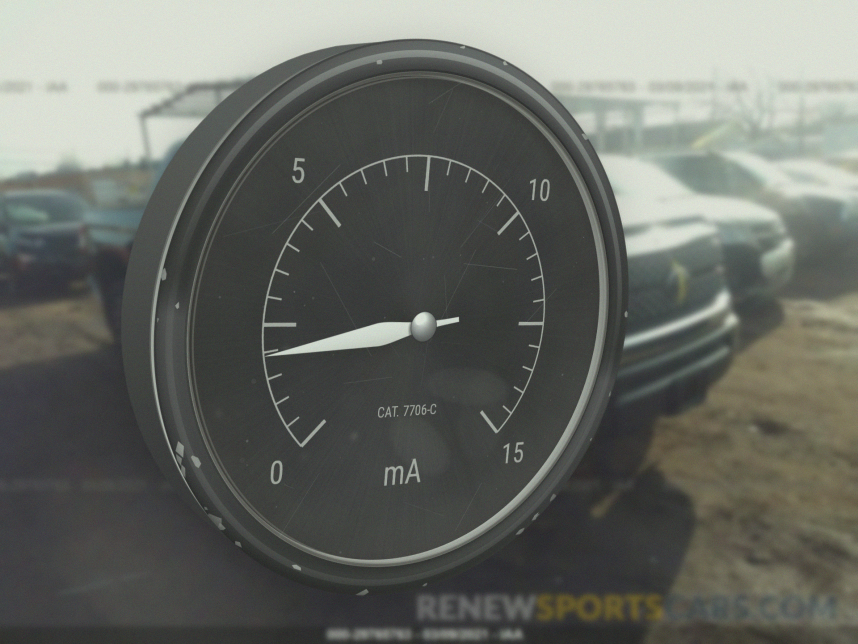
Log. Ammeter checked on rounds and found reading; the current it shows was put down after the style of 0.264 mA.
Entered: 2 mA
